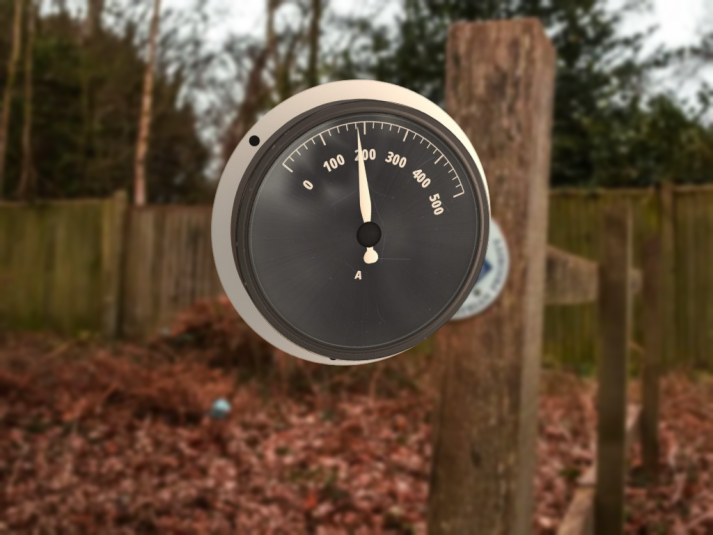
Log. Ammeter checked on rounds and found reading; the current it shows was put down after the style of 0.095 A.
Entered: 180 A
